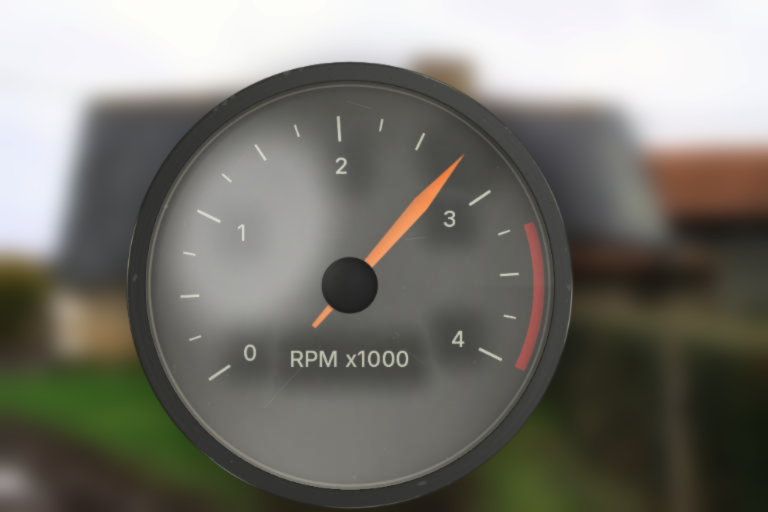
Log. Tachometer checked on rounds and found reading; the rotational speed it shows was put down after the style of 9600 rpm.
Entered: 2750 rpm
